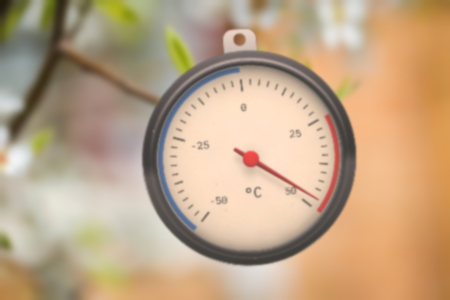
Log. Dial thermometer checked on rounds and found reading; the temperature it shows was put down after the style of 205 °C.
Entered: 47.5 °C
